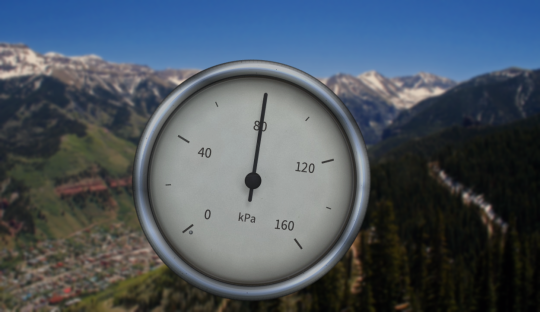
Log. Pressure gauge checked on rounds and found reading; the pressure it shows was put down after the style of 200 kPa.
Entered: 80 kPa
